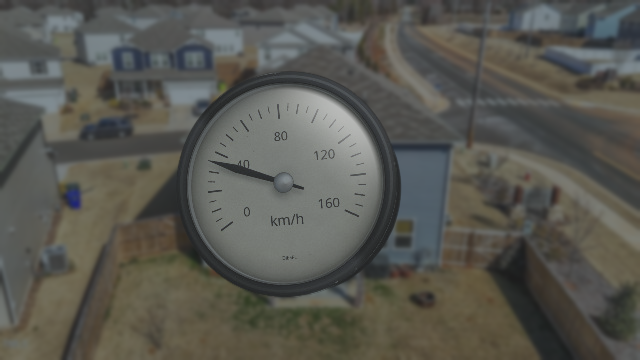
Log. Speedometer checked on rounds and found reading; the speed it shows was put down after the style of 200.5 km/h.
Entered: 35 km/h
